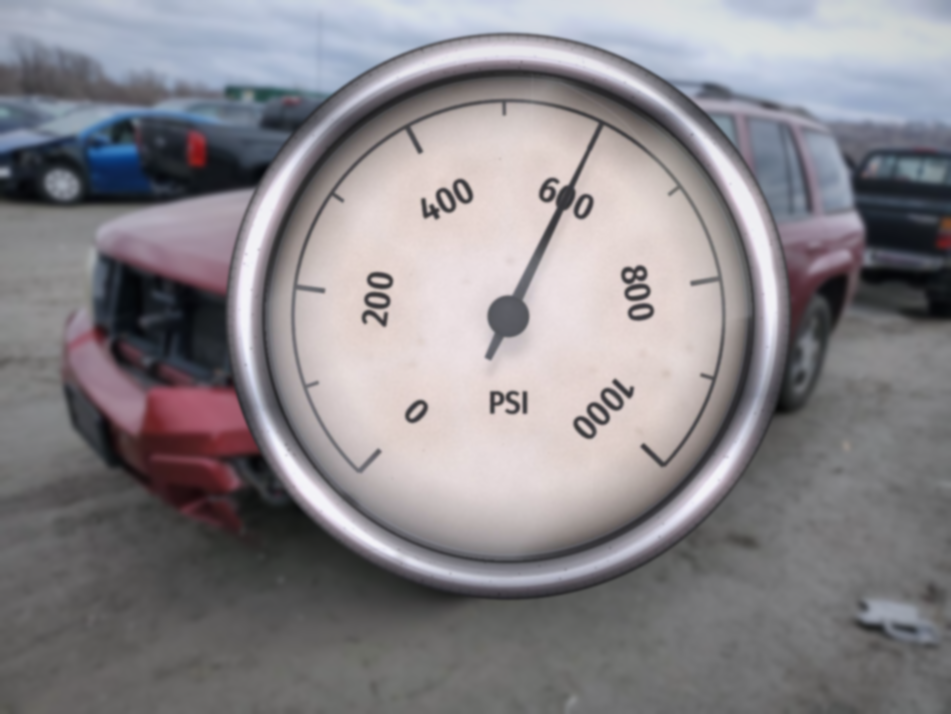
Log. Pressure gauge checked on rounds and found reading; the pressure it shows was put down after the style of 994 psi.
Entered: 600 psi
